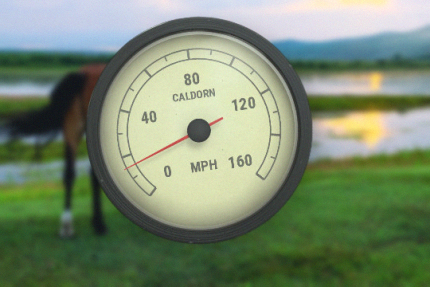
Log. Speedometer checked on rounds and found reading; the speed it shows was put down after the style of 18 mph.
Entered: 15 mph
